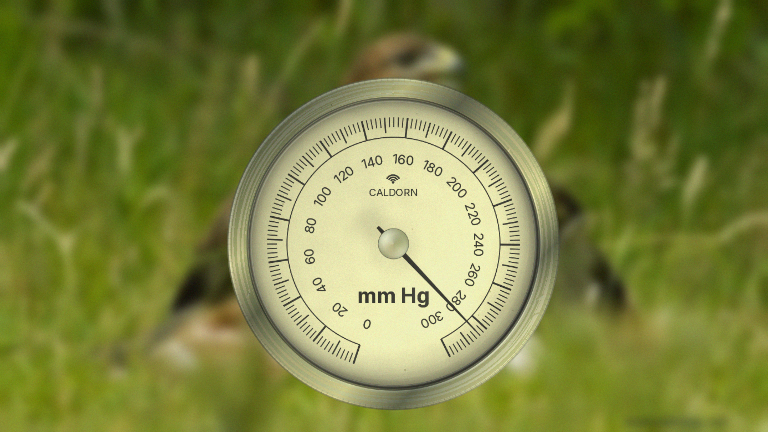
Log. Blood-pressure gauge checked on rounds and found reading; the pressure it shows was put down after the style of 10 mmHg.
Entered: 284 mmHg
